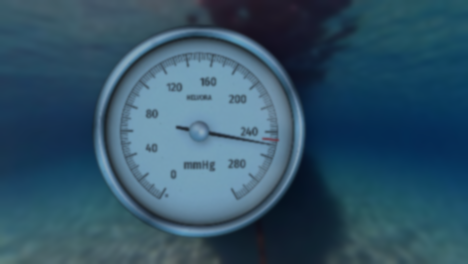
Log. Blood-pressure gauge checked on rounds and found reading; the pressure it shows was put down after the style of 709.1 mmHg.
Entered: 250 mmHg
